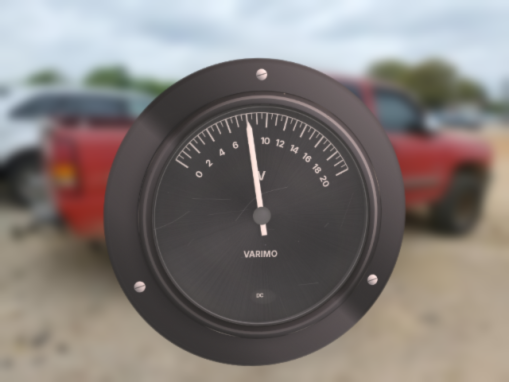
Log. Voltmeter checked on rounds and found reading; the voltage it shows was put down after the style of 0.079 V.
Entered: 8 V
